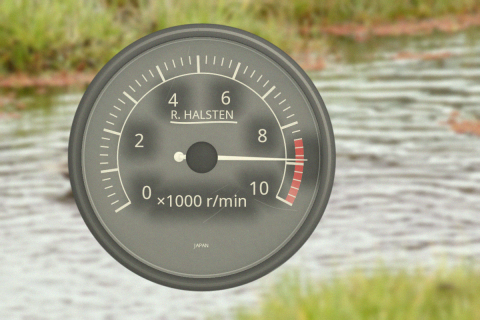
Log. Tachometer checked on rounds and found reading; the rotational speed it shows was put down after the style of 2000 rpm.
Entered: 8900 rpm
